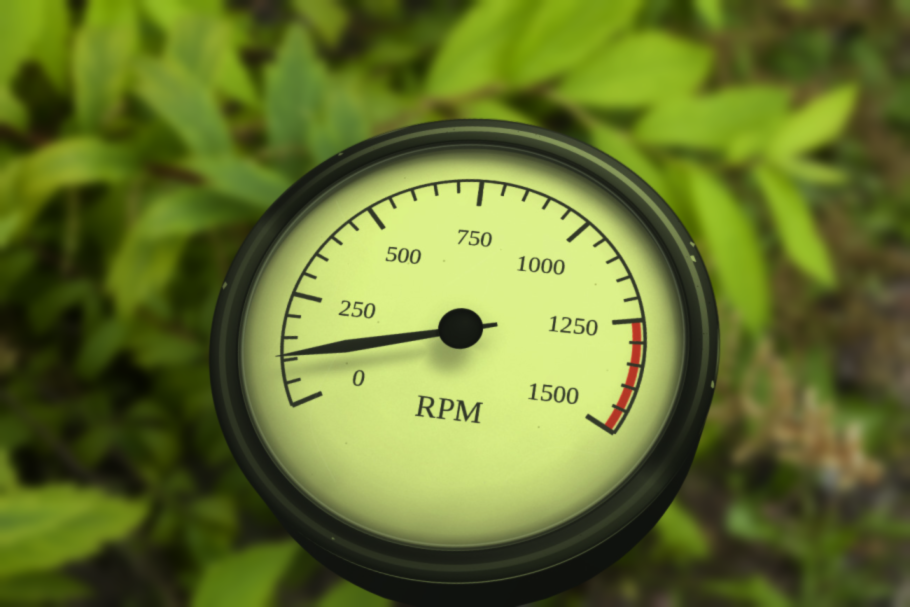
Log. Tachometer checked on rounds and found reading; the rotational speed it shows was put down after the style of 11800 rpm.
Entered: 100 rpm
